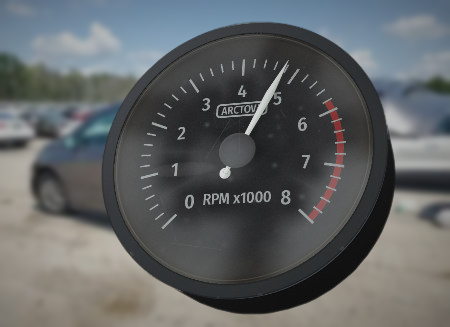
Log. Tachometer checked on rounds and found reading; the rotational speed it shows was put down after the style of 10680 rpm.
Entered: 4800 rpm
